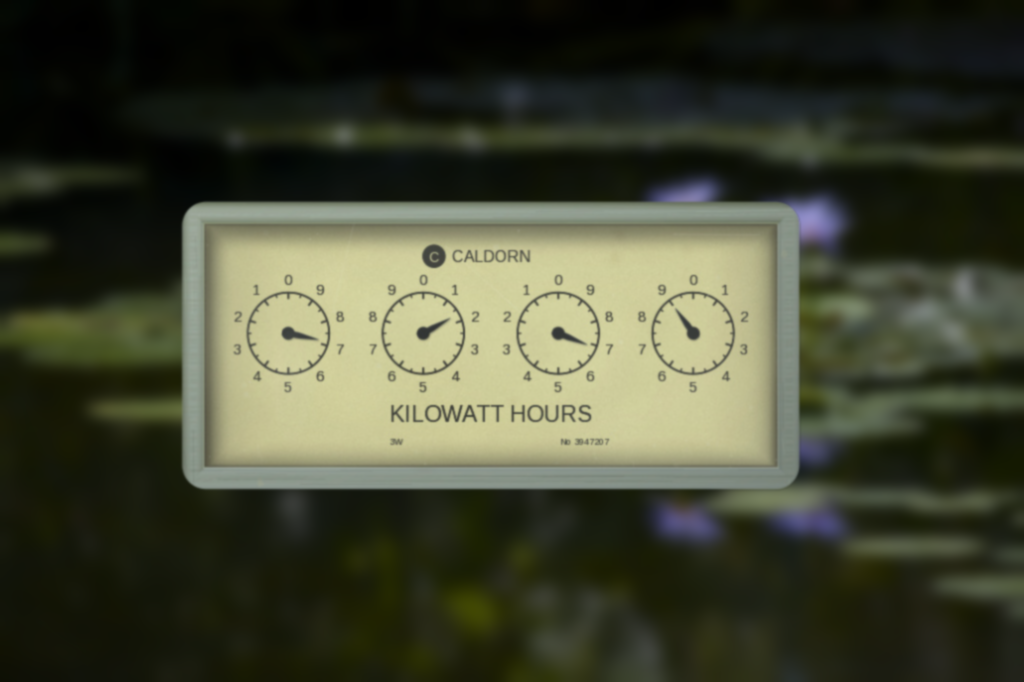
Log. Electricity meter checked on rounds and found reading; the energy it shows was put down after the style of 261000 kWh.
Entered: 7169 kWh
